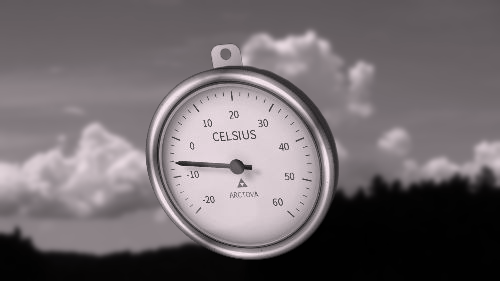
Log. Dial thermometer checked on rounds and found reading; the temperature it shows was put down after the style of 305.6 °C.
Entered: -6 °C
